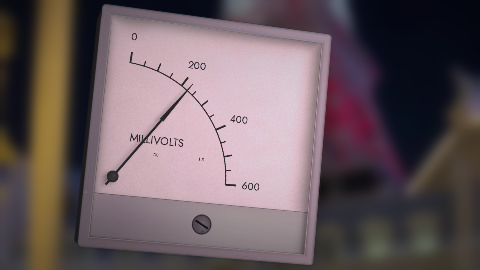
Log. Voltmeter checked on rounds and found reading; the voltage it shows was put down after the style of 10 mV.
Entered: 225 mV
